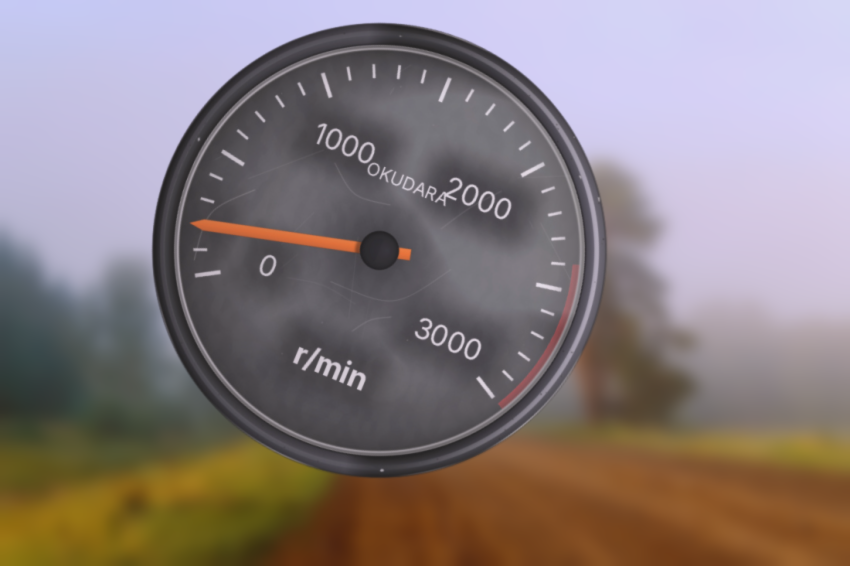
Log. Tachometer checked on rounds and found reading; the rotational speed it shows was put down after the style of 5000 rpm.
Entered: 200 rpm
